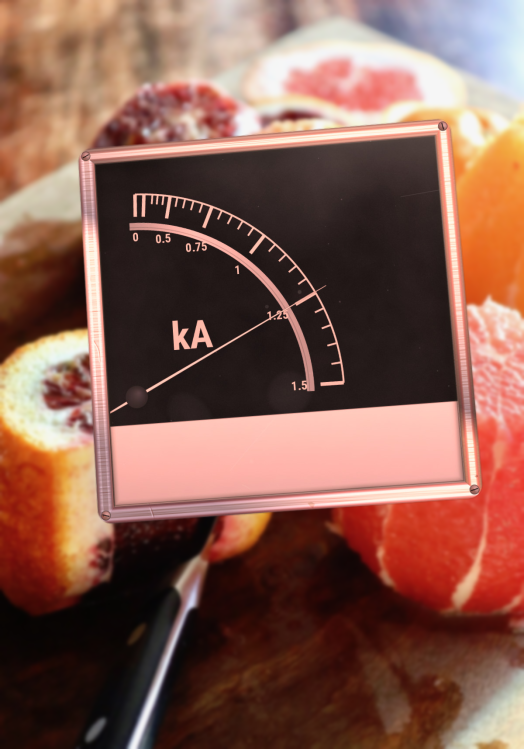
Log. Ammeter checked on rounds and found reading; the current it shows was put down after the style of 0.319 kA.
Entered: 1.25 kA
